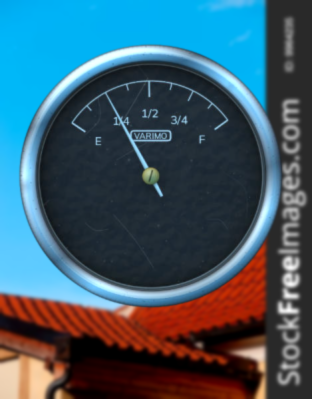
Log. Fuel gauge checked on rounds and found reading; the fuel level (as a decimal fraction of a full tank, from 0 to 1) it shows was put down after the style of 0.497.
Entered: 0.25
